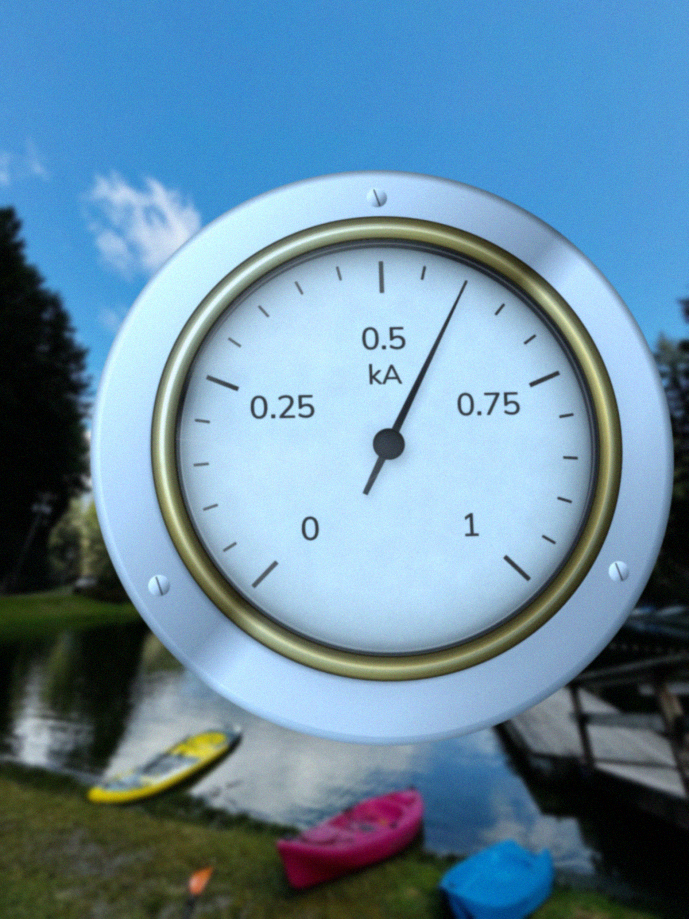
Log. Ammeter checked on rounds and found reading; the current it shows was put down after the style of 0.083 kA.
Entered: 0.6 kA
